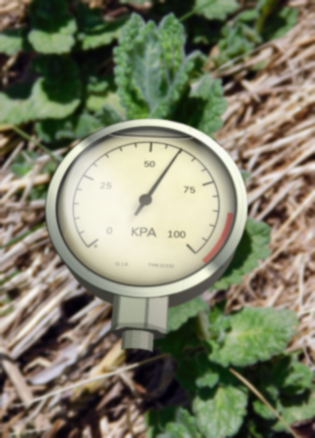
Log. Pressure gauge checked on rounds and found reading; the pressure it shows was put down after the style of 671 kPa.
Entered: 60 kPa
